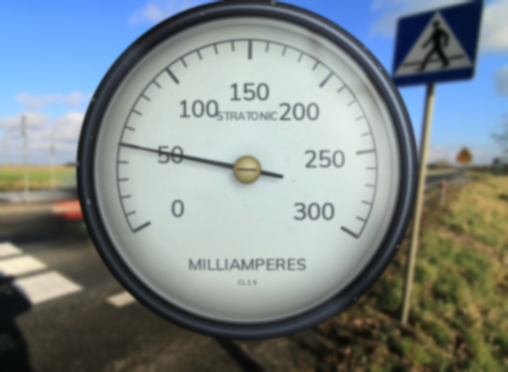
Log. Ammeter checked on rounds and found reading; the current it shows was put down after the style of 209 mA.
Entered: 50 mA
